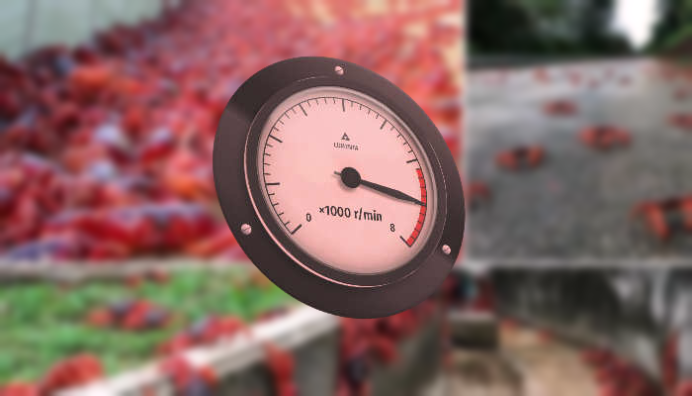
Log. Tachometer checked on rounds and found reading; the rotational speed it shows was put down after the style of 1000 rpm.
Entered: 7000 rpm
